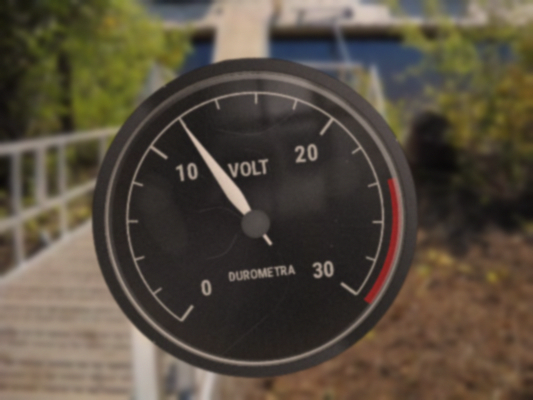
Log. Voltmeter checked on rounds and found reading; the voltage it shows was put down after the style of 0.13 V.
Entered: 12 V
